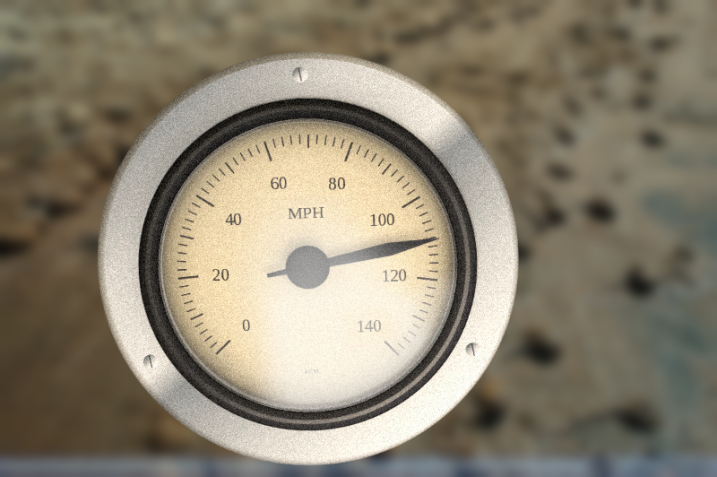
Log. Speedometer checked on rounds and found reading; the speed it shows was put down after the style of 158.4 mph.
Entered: 110 mph
